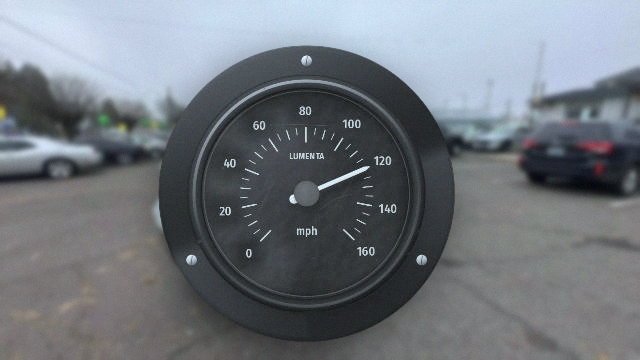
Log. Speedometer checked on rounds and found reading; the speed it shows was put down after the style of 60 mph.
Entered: 120 mph
